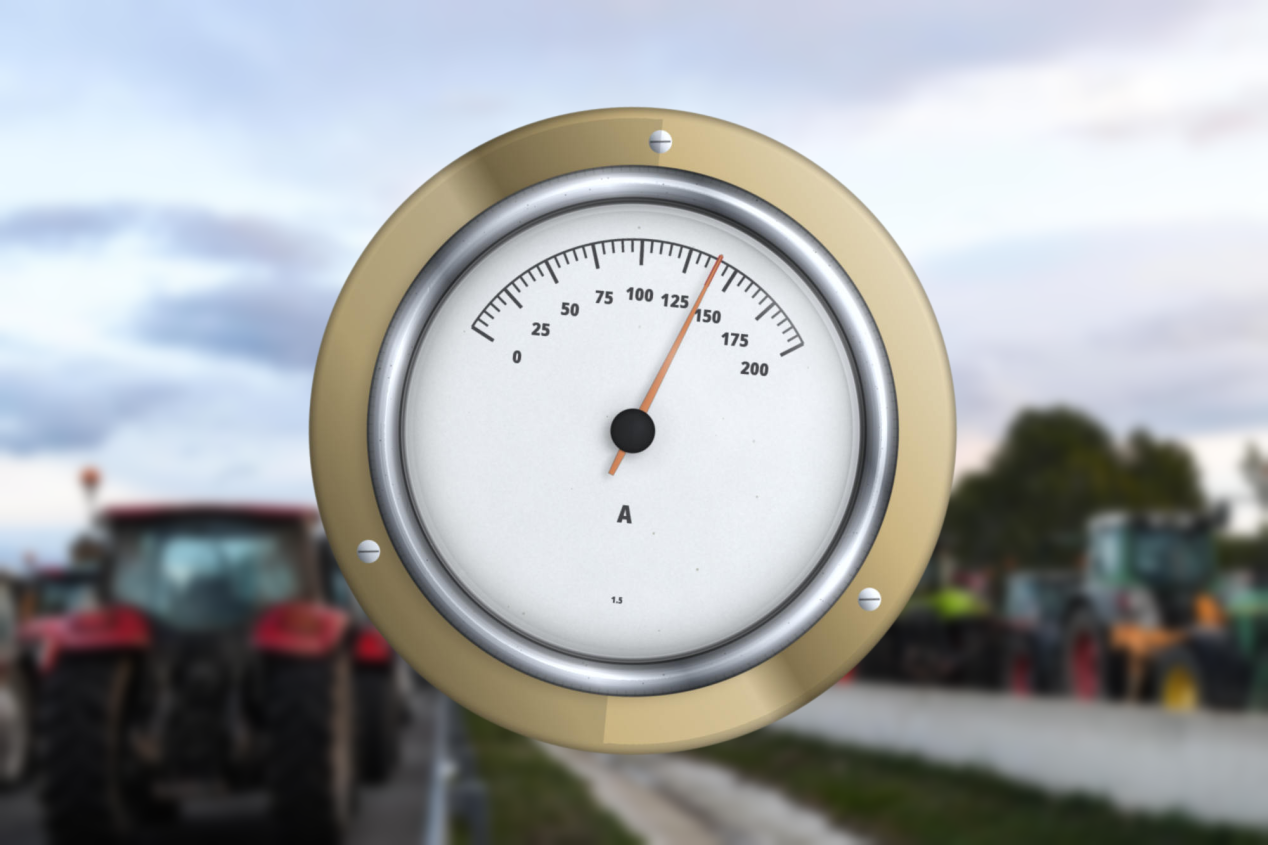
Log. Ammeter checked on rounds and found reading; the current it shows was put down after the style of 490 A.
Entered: 140 A
